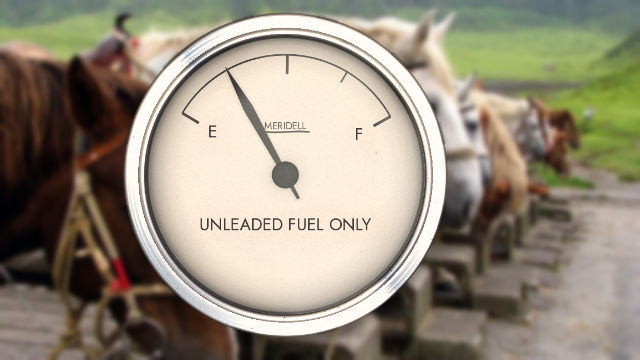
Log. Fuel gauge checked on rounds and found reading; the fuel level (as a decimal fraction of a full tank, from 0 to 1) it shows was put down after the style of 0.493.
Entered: 0.25
